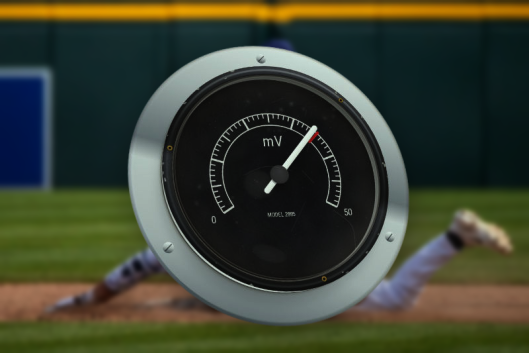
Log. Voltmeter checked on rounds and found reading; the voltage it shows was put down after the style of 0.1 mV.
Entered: 34 mV
